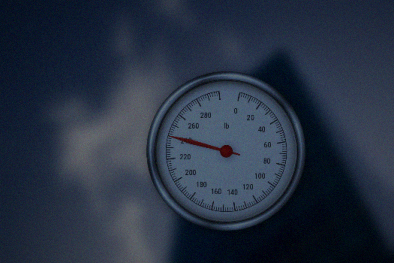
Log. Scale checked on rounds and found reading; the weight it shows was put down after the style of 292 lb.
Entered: 240 lb
